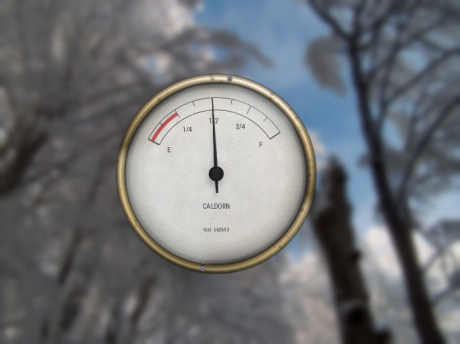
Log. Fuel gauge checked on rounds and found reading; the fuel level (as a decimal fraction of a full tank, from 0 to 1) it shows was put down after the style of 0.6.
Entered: 0.5
